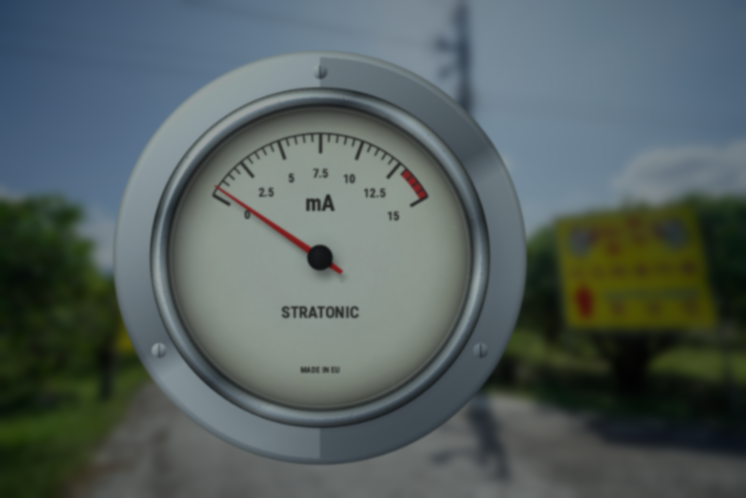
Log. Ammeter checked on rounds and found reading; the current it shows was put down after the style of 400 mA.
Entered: 0.5 mA
